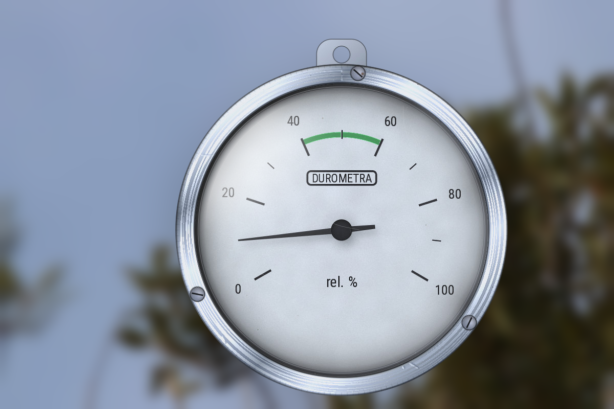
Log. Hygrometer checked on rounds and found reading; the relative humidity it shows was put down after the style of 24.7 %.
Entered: 10 %
